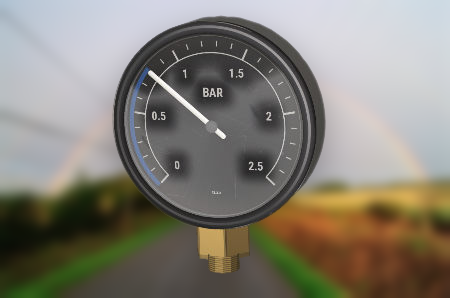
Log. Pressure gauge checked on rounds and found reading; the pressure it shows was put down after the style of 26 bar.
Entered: 0.8 bar
